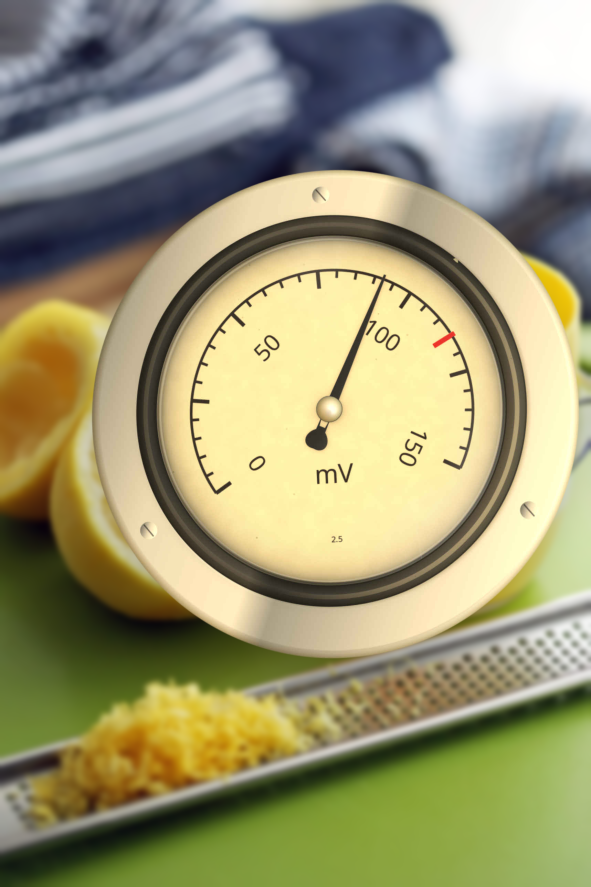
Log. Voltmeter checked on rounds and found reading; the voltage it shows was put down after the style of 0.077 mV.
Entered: 92.5 mV
